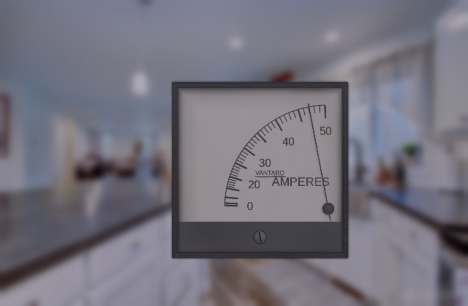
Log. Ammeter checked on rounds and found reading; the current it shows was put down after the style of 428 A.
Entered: 47 A
